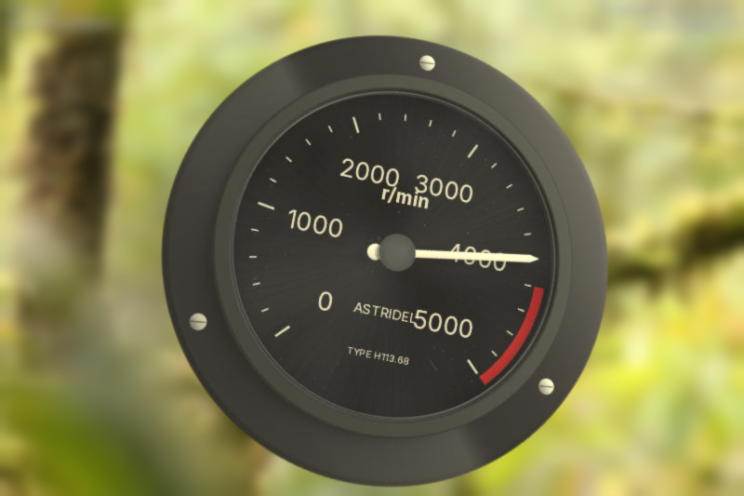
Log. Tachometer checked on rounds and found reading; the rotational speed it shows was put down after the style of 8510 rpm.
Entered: 4000 rpm
